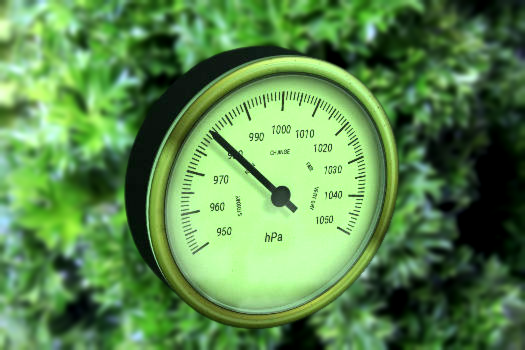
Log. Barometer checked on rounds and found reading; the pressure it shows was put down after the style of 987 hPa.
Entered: 980 hPa
